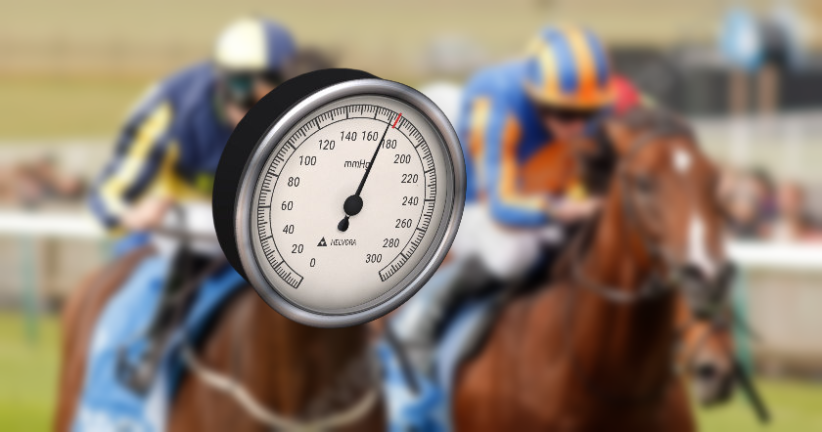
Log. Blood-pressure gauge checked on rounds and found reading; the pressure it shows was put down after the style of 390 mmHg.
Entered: 170 mmHg
